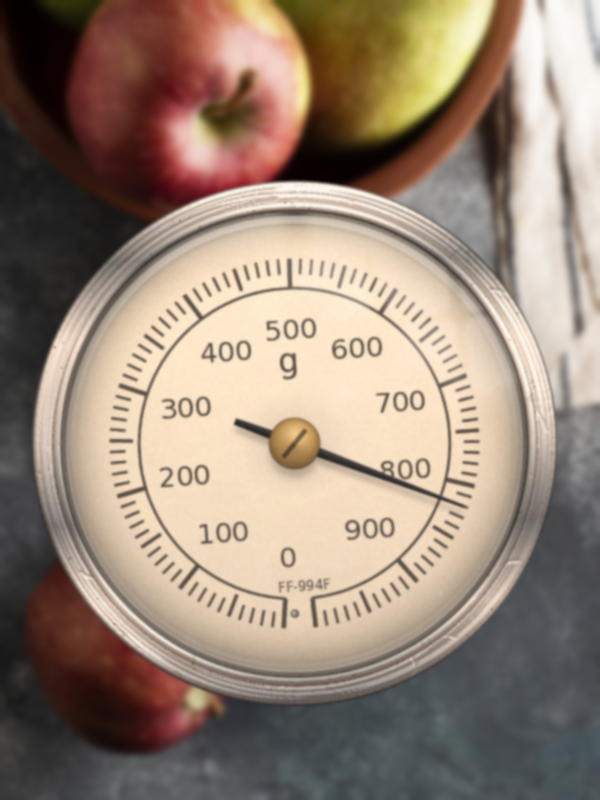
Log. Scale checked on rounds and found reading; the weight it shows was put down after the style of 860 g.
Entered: 820 g
